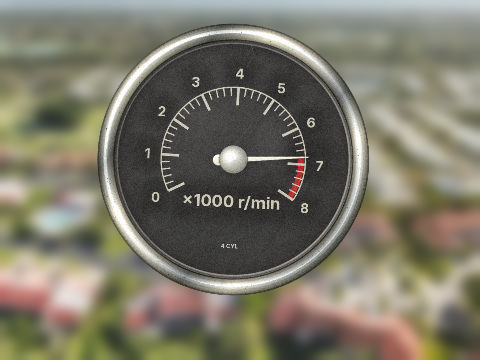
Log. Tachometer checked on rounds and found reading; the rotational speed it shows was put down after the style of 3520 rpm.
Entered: 6800 rpm
